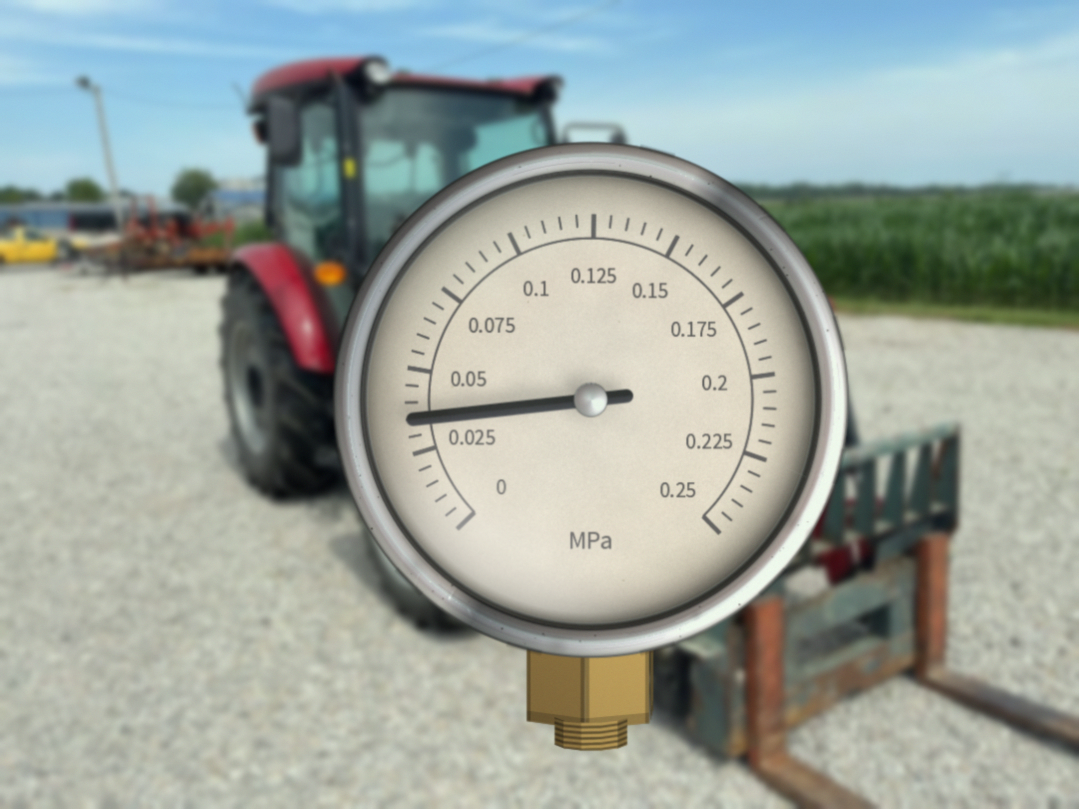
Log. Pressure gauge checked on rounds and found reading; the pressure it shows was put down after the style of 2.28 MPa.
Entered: 0.035 MPa
